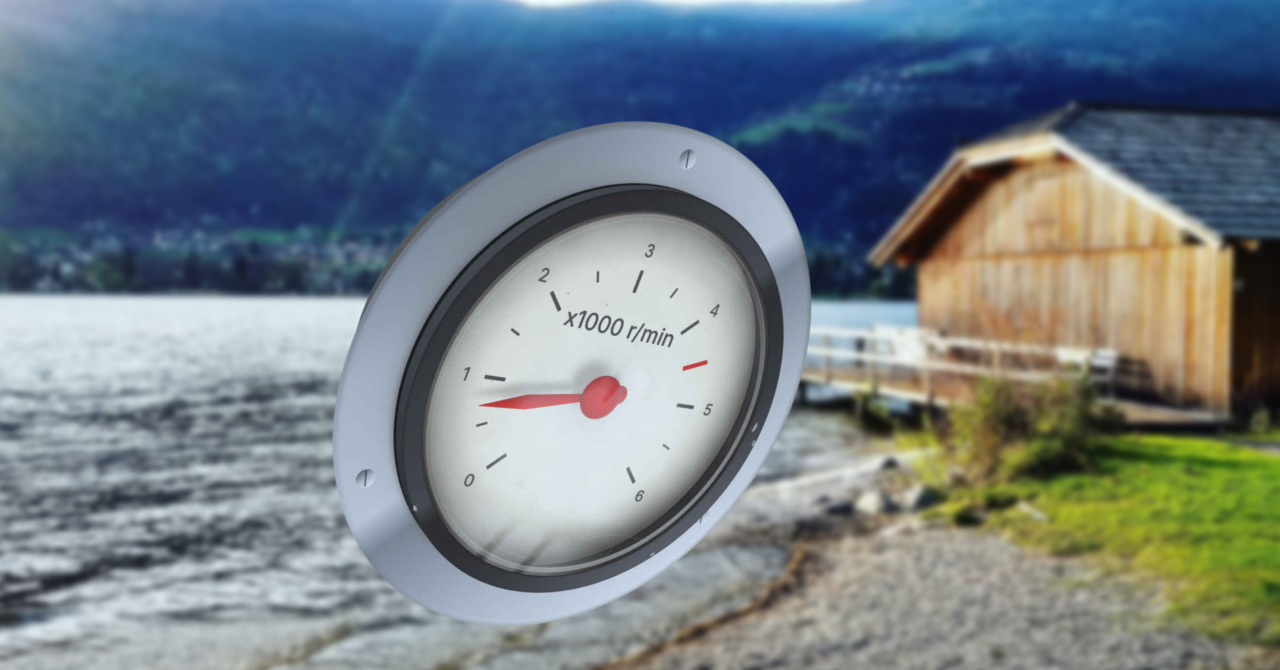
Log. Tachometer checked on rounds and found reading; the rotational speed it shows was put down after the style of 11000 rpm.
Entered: 750 rpm
